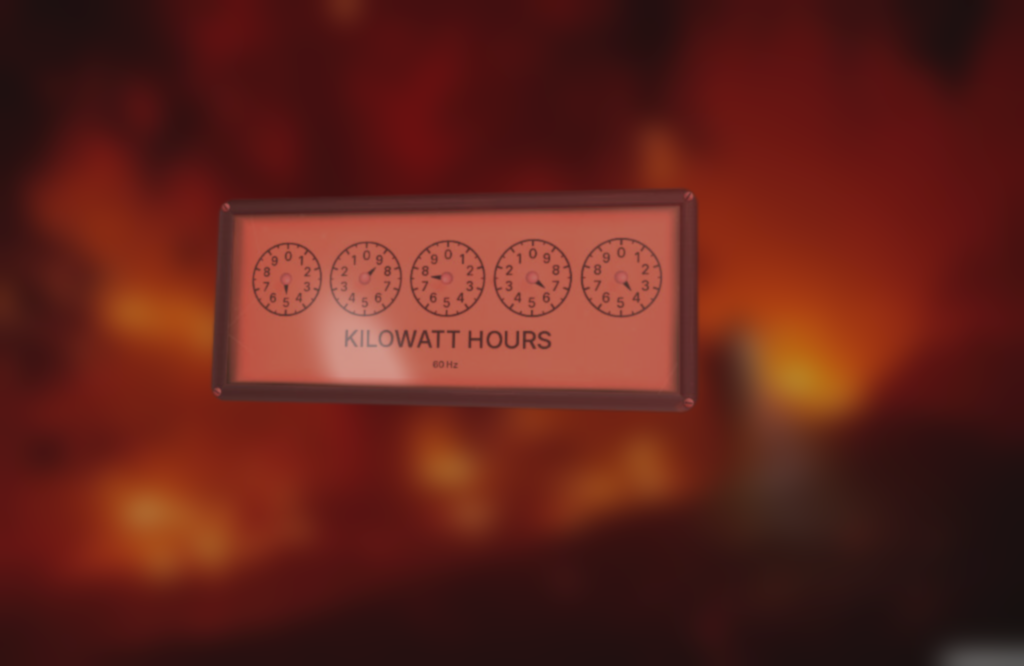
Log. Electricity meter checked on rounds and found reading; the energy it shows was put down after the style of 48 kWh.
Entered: 48764 kWh
